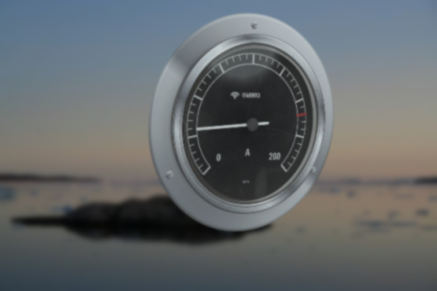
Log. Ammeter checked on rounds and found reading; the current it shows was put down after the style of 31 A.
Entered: 30 A
